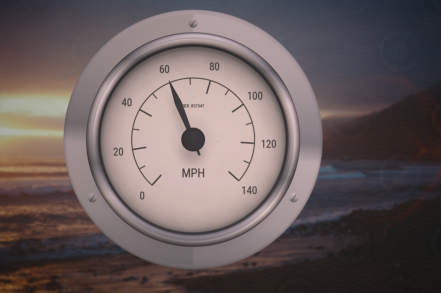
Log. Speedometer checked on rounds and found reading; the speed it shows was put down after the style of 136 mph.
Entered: 60 mph
